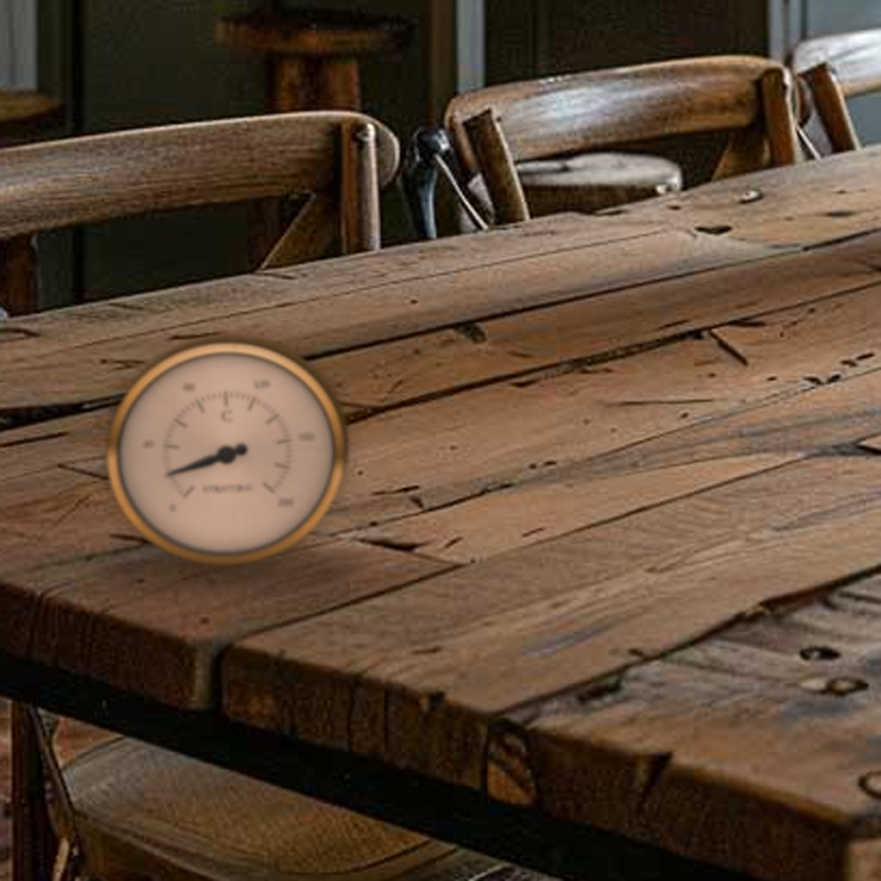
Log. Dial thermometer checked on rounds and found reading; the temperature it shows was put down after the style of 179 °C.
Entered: 20 °C
